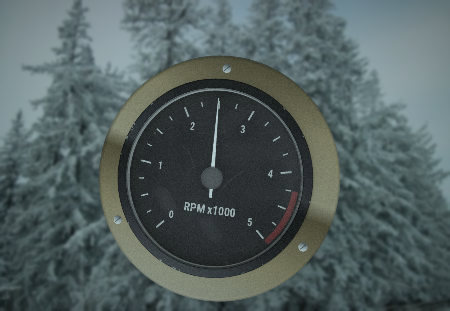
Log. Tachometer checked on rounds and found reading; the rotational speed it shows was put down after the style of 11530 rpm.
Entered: 2500 rpm
